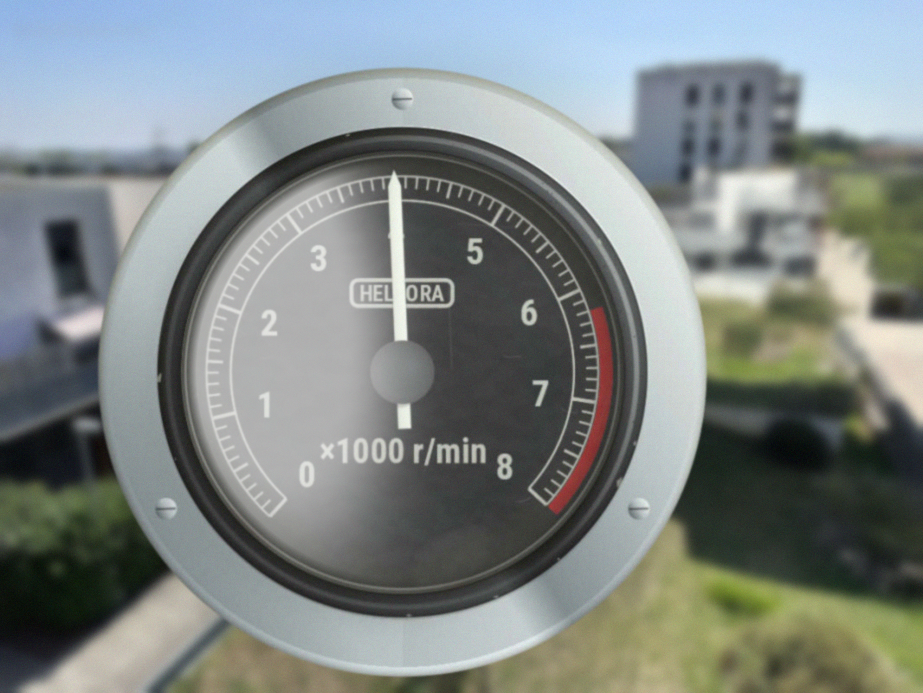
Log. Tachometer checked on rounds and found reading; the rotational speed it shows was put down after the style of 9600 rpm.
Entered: 4000 rpm
